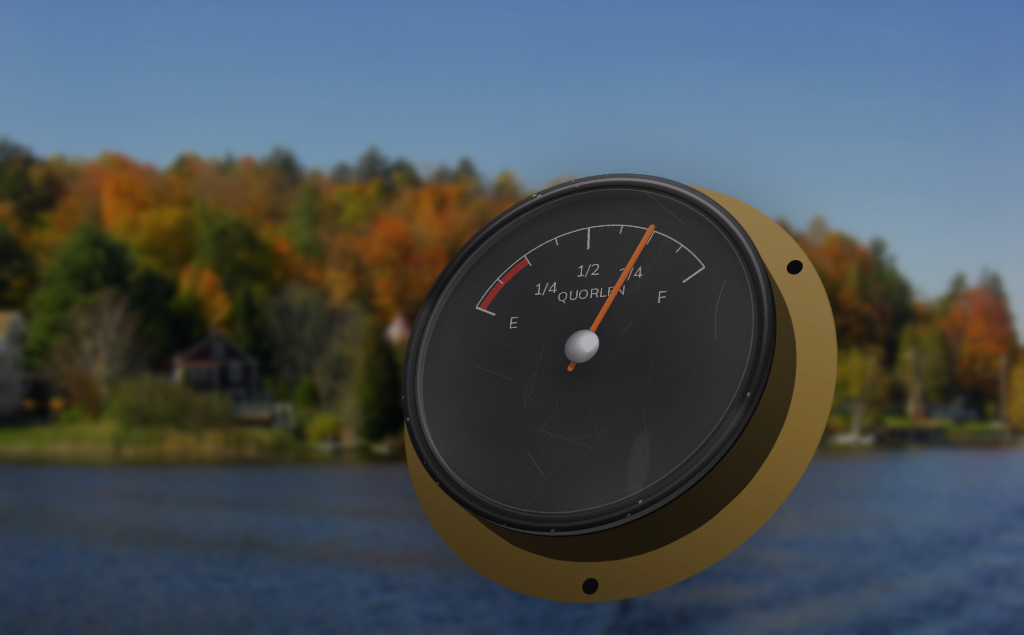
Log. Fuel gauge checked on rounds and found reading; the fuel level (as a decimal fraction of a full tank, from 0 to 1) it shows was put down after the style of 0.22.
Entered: 0.75
